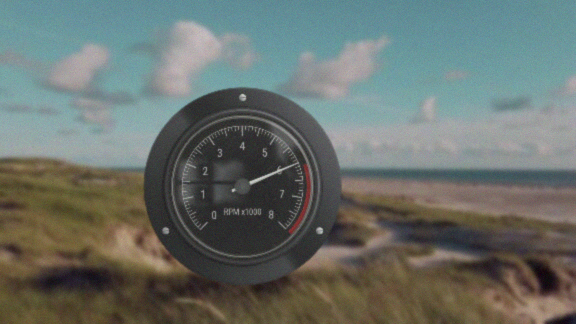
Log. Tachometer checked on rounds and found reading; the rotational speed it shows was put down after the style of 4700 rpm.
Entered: 6000 rpm
